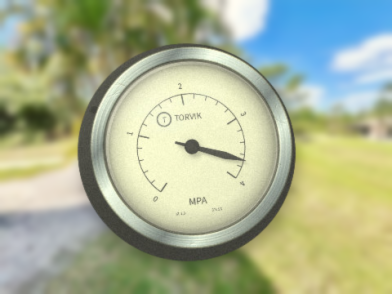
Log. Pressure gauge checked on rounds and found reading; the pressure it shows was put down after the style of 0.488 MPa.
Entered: 3.7 MPa
